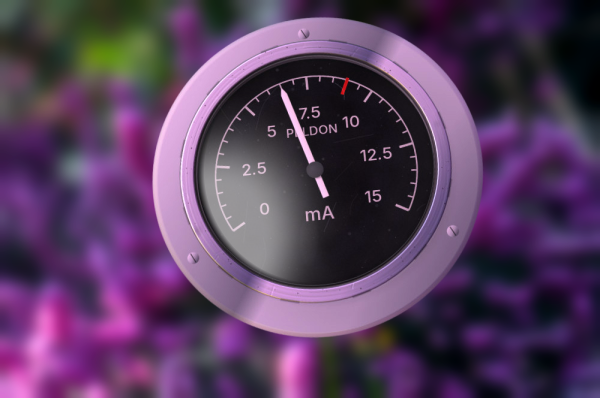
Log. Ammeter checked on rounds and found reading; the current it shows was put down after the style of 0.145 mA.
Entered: 6.5 mA
